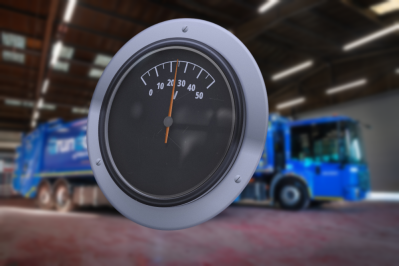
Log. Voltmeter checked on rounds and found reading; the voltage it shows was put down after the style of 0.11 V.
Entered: 25 V
